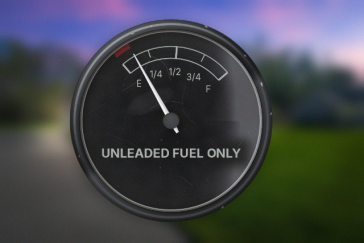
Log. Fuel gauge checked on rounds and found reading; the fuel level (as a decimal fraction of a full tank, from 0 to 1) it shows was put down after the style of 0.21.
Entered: 0.125
